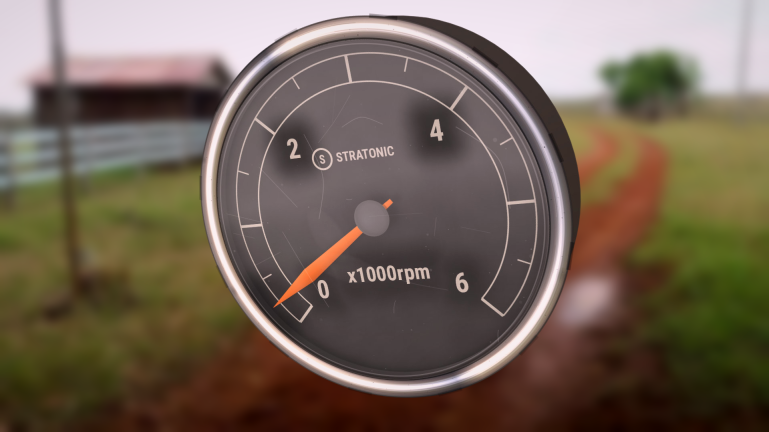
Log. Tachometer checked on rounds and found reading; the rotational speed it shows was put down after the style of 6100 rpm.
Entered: 250 rpm
